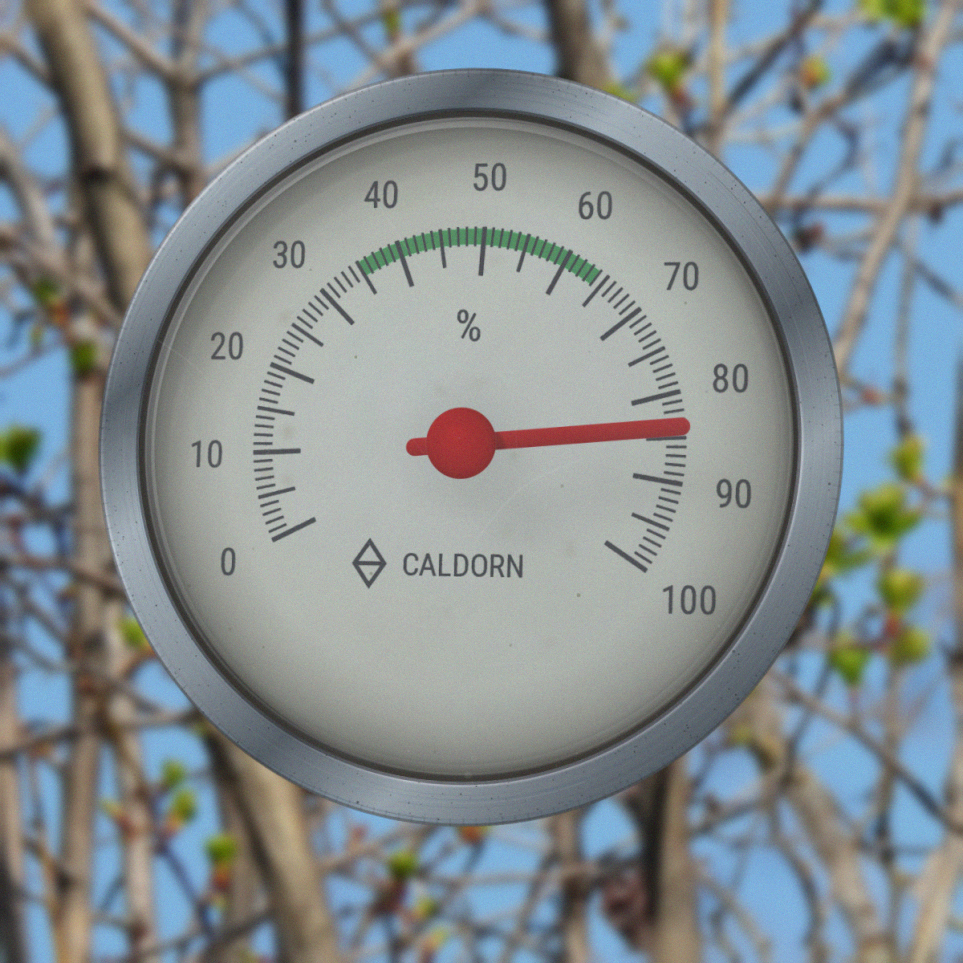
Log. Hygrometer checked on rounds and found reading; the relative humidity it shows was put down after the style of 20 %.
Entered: 84 %
